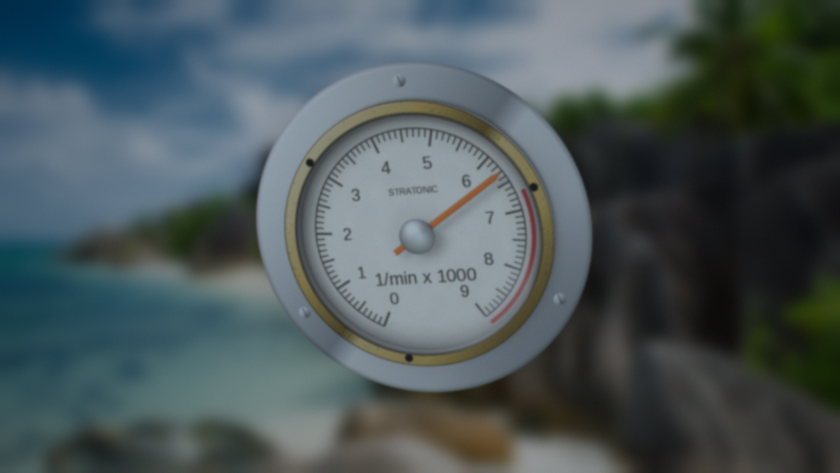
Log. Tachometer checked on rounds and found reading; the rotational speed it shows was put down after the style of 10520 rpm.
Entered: 6300 rpm
